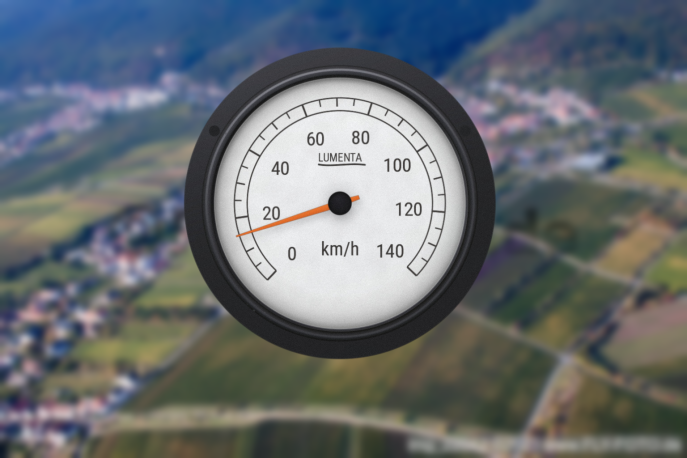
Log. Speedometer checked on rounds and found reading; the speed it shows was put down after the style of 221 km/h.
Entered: 15 km/h
